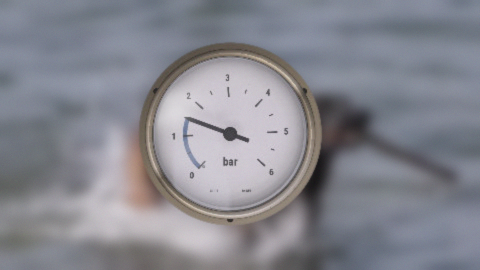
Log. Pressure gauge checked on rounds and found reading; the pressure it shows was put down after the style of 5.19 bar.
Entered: 1.5 bar
